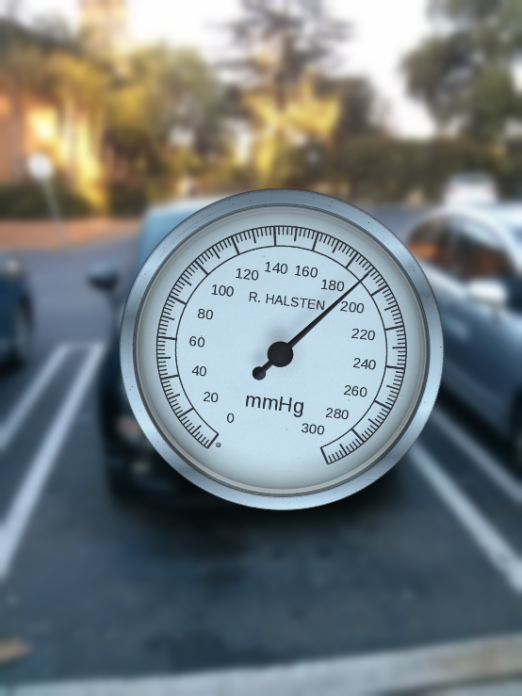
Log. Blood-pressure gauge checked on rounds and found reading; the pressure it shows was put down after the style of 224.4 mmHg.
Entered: 190 mmHg
